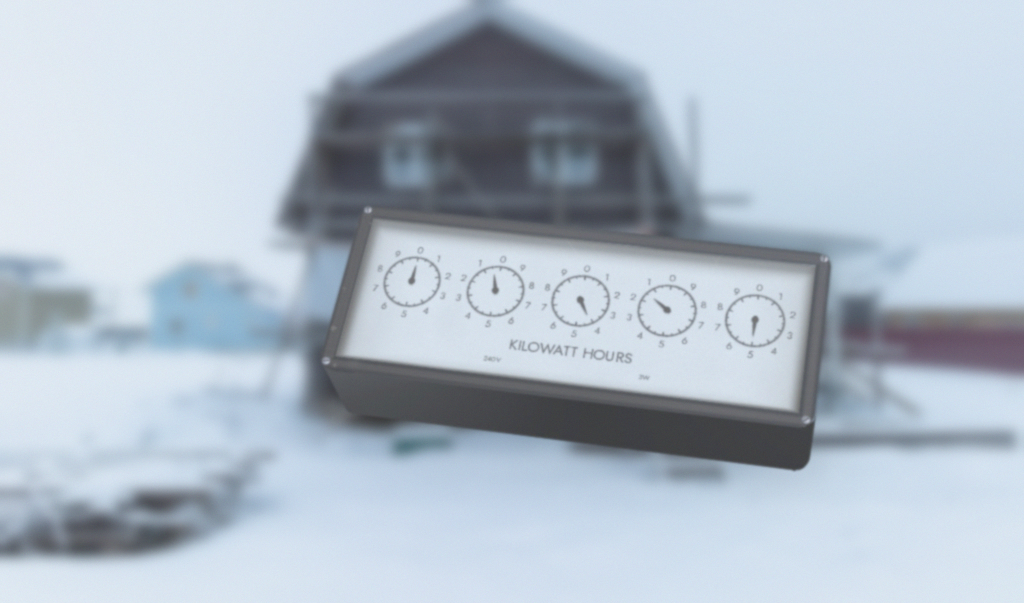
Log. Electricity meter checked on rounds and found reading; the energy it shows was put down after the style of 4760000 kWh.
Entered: 415 kWh
